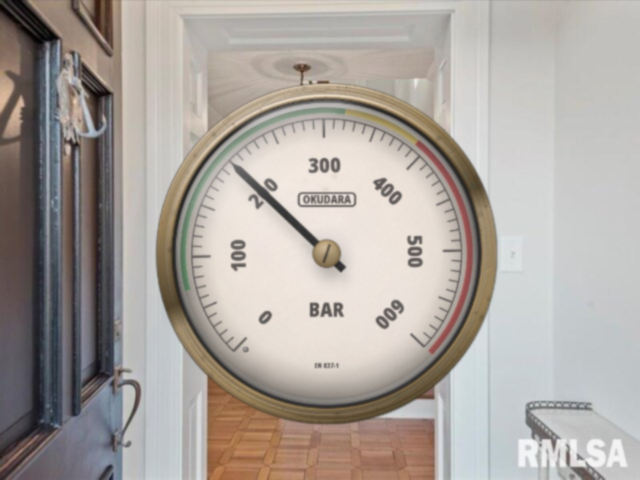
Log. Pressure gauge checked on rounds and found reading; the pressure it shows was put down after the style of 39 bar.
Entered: 200 bar
